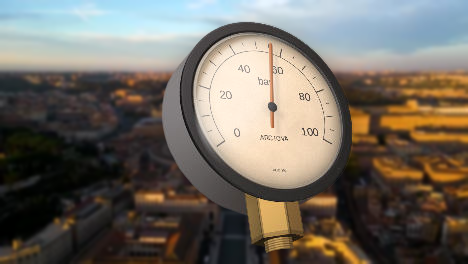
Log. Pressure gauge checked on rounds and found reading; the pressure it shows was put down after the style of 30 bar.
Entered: 55 bar
